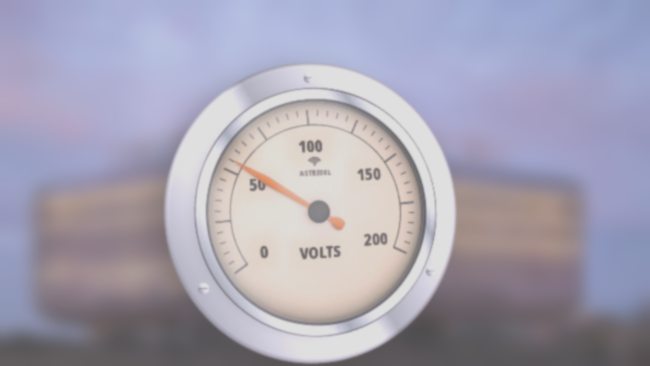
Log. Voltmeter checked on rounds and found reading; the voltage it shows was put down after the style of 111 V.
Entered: 55 V
